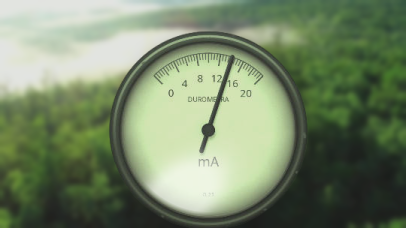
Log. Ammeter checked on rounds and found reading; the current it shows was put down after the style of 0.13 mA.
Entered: 14 mA
